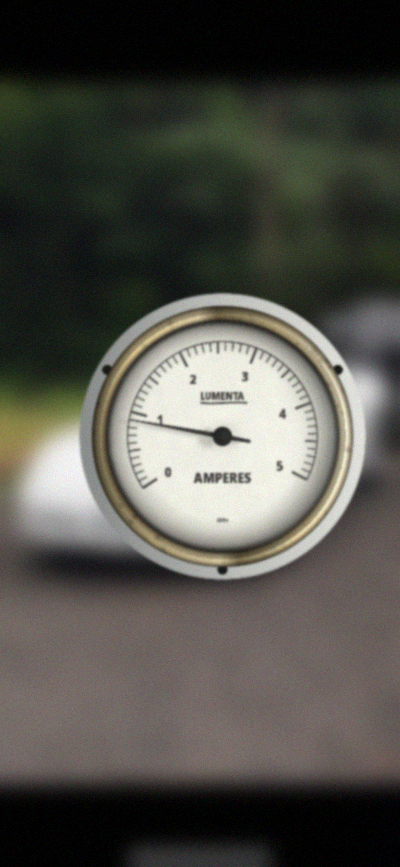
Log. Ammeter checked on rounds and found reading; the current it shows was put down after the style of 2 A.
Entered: 0.9 A
